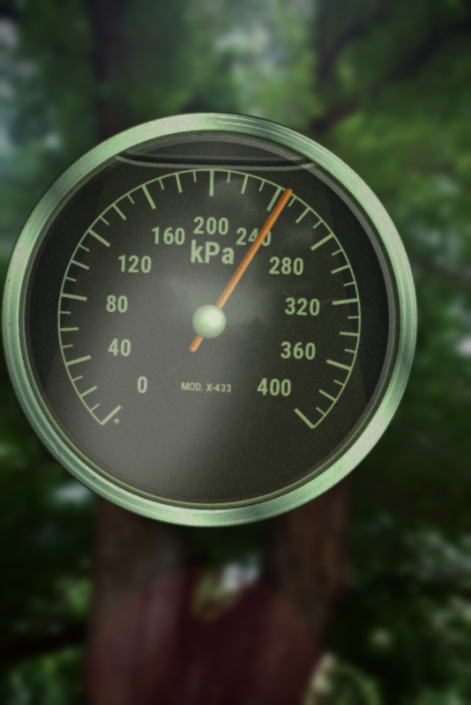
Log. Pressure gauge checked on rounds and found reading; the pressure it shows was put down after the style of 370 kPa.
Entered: 245 kPa
